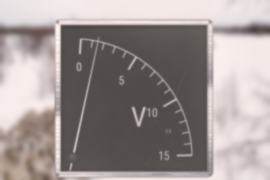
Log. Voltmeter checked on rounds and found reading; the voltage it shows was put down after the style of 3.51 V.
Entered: 1.5 V
